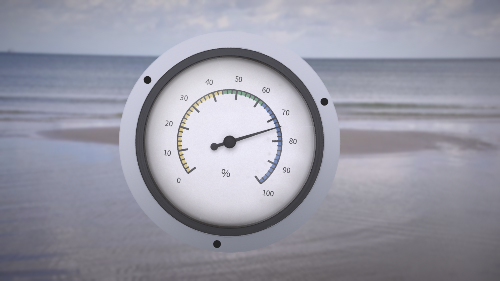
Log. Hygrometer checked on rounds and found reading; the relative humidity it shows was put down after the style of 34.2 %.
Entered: 74 %
